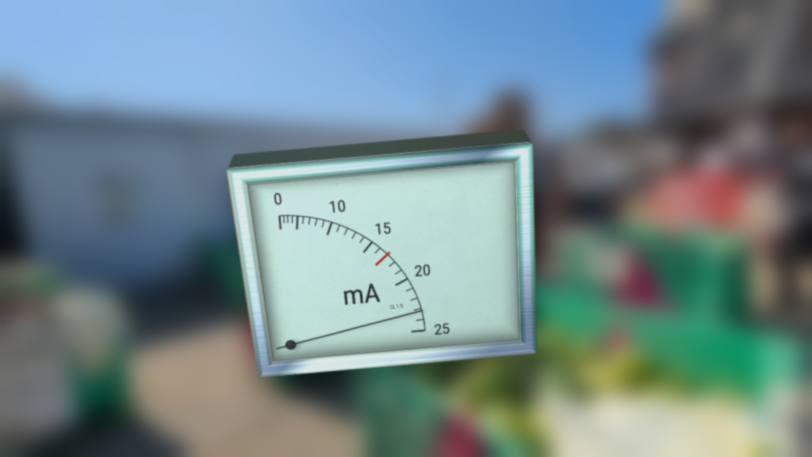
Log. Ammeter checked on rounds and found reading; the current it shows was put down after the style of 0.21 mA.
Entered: 23 mA
